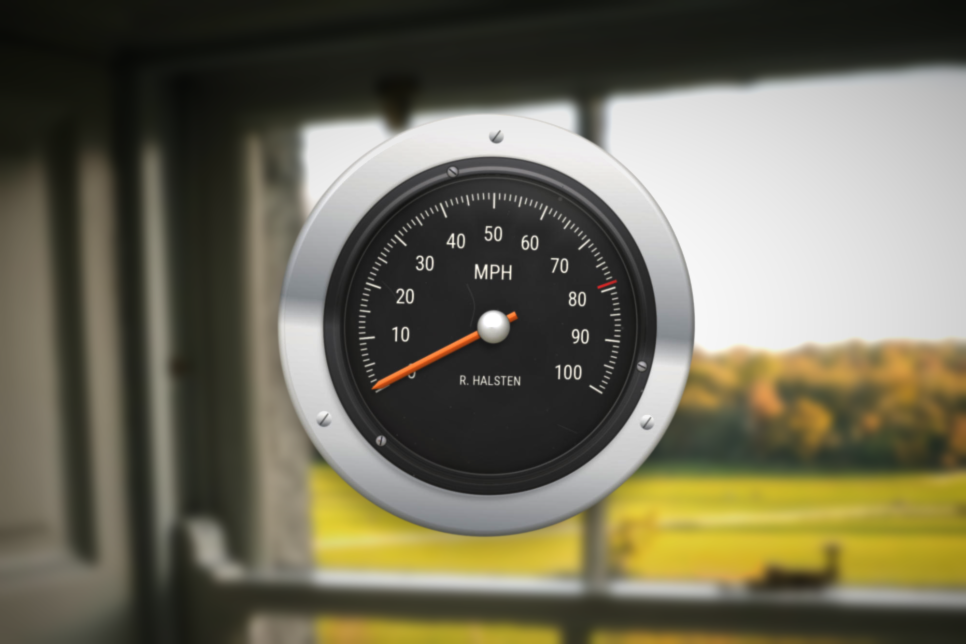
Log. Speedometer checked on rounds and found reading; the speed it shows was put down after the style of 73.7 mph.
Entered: 1 mph
